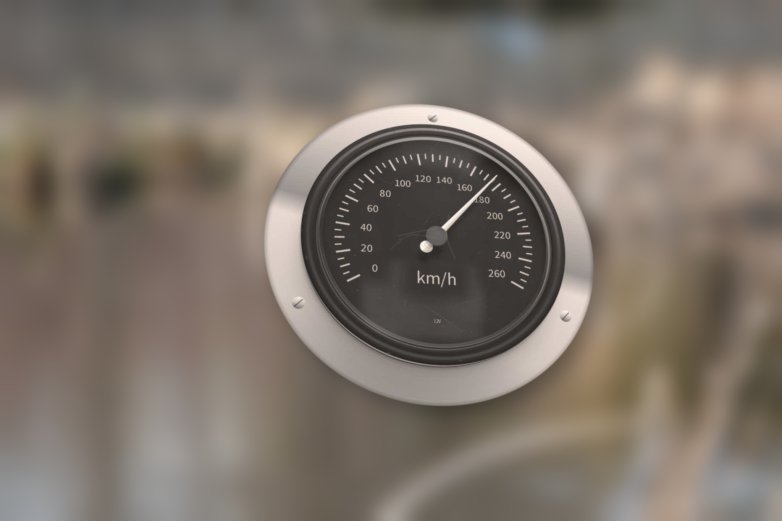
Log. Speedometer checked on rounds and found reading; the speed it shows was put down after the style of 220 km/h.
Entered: 175 km/h
